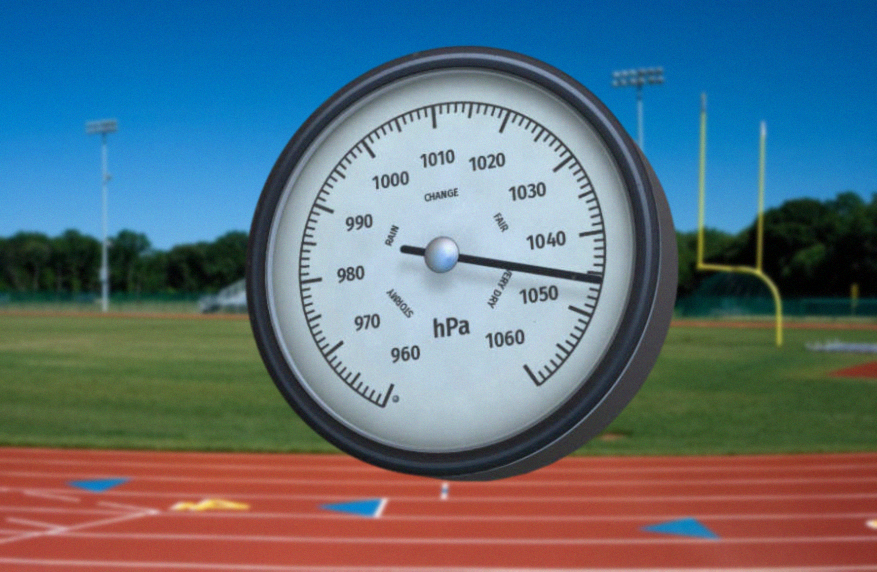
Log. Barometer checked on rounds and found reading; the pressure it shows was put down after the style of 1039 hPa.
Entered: 1046 hPa
